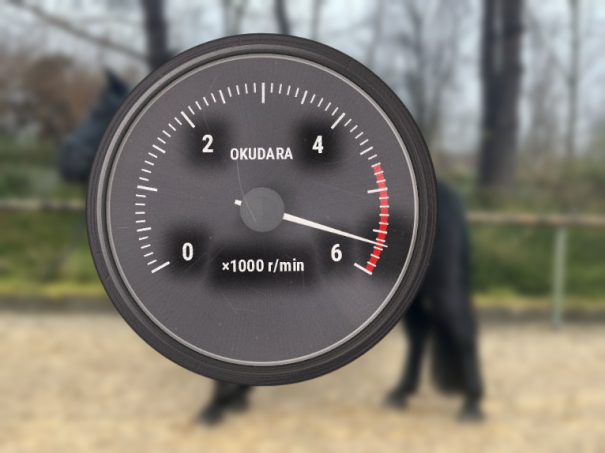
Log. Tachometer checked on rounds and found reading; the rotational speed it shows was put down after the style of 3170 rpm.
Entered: 5650 rpm
